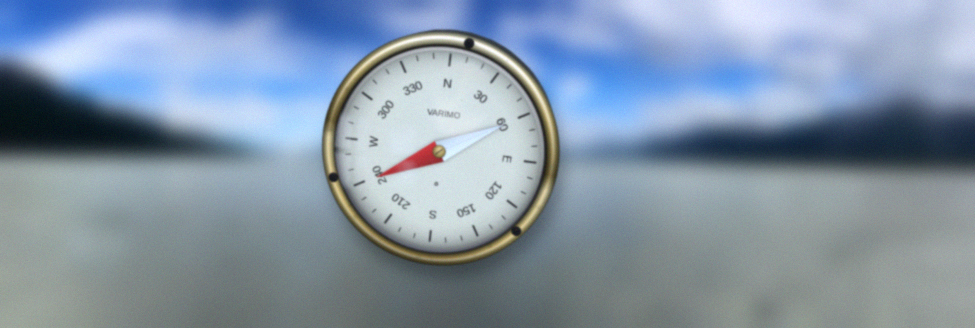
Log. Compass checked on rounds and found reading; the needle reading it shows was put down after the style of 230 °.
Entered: 240 °
